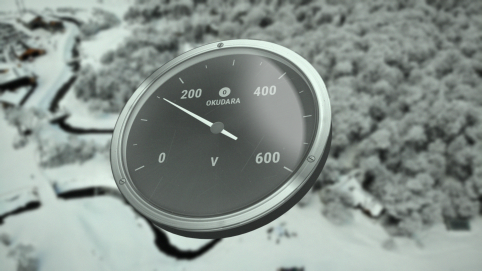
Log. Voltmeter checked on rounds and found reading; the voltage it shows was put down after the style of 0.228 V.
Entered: 150 V
